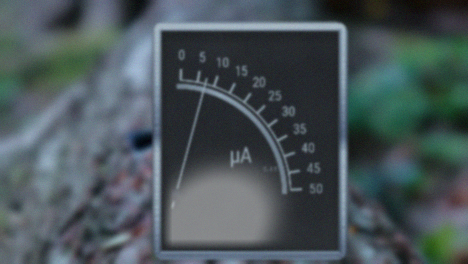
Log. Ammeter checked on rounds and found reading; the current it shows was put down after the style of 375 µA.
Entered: 7.5 µA
